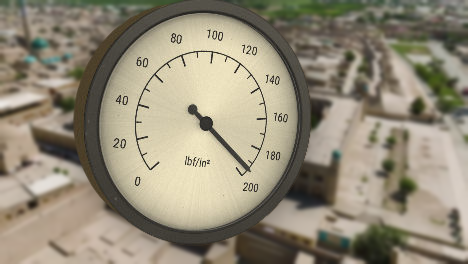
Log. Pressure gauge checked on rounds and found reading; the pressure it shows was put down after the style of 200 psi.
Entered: 195 psi
